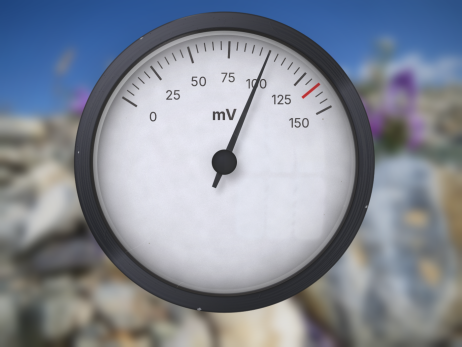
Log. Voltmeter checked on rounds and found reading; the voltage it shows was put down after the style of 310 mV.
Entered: 100 mV
